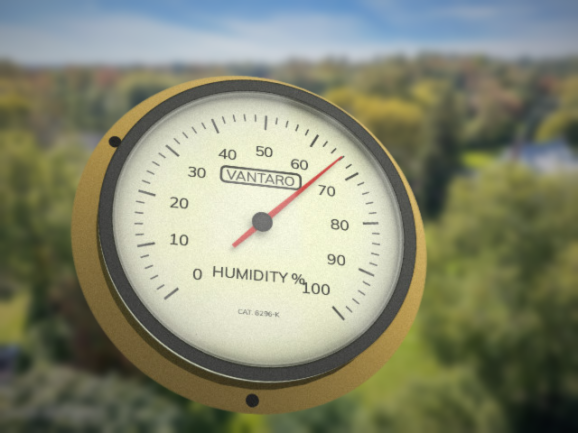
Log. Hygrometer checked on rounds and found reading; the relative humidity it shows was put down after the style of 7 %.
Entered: 66 %
